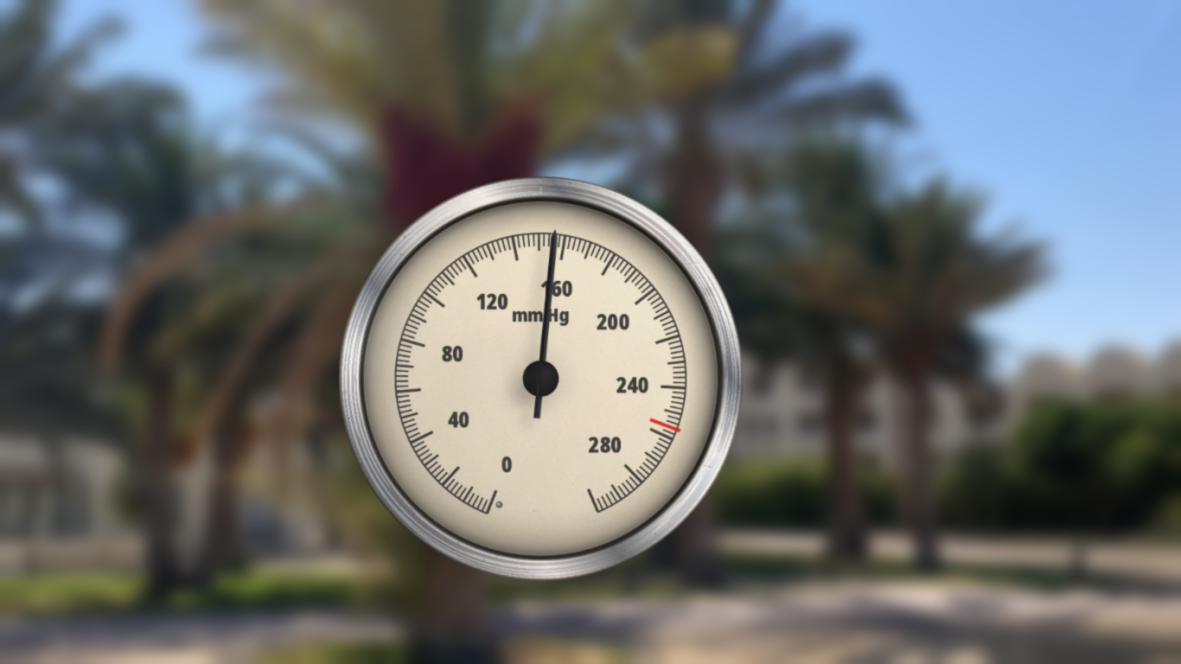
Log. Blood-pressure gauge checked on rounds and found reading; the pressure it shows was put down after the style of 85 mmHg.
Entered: 156 mmHg
